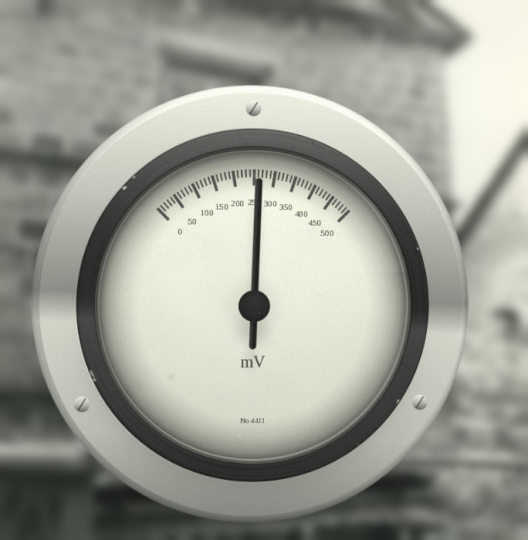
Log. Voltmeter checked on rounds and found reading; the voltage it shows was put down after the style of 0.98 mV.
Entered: 260 mV
